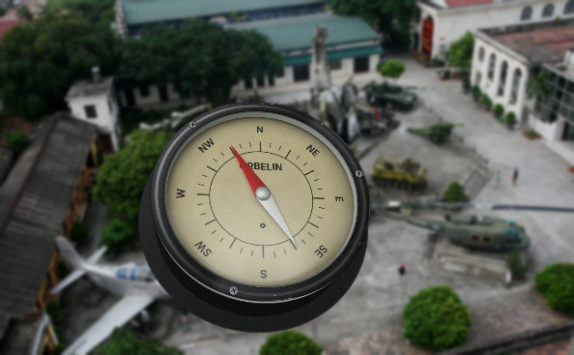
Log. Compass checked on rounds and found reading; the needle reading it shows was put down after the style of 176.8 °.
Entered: 330 °
